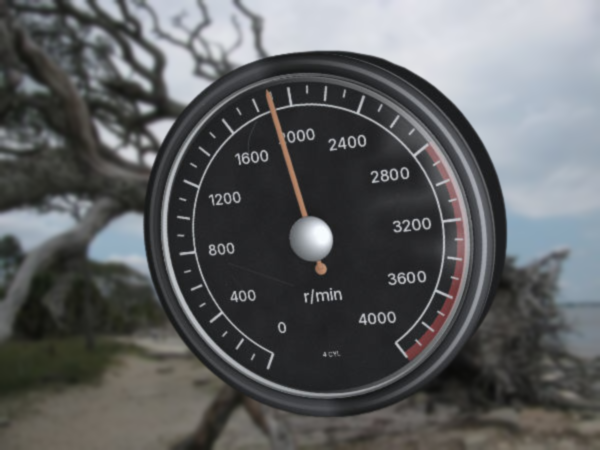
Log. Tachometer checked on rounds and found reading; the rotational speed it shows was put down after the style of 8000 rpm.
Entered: 1900 rpm
